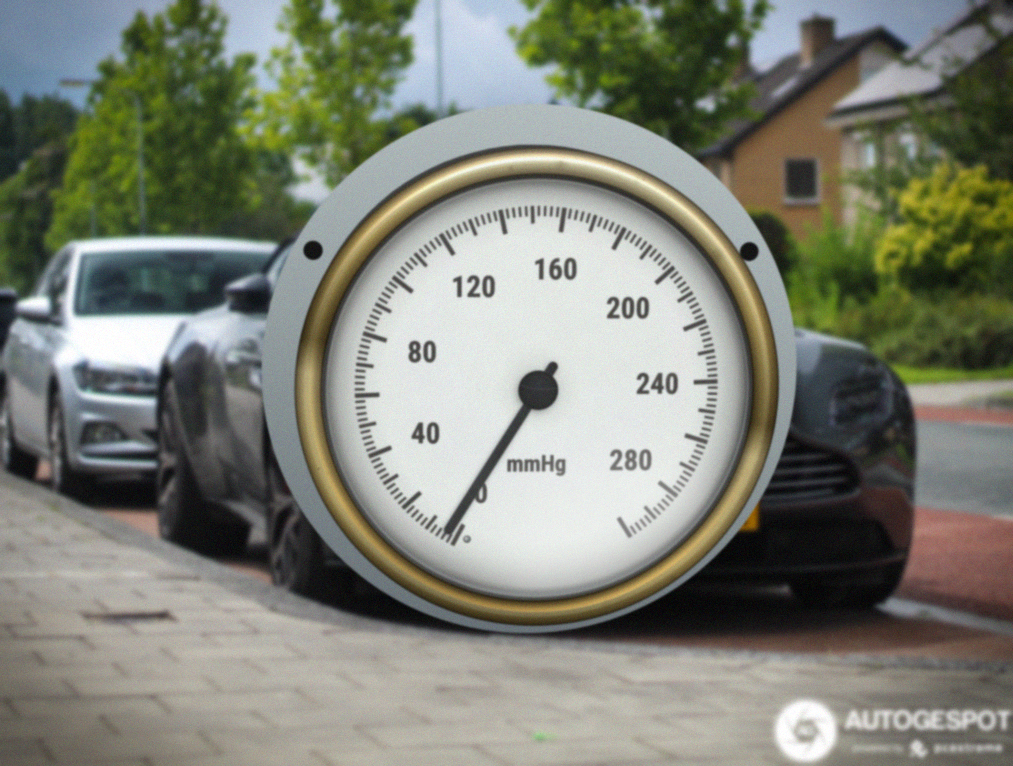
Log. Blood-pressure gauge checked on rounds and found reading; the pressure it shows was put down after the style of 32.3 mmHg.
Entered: 4 mmHg
